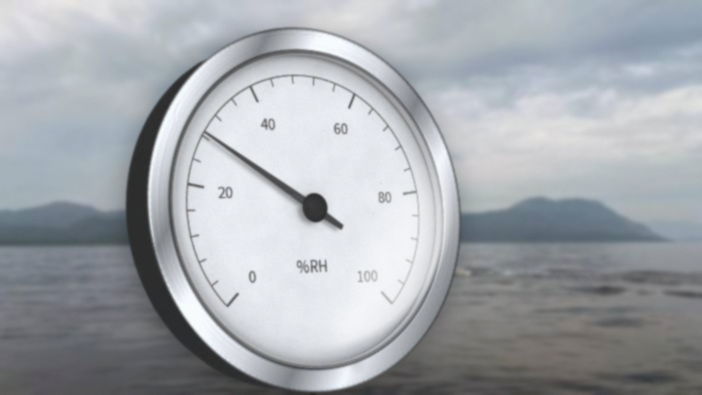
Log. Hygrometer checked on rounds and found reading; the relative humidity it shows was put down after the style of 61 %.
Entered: 28 %
